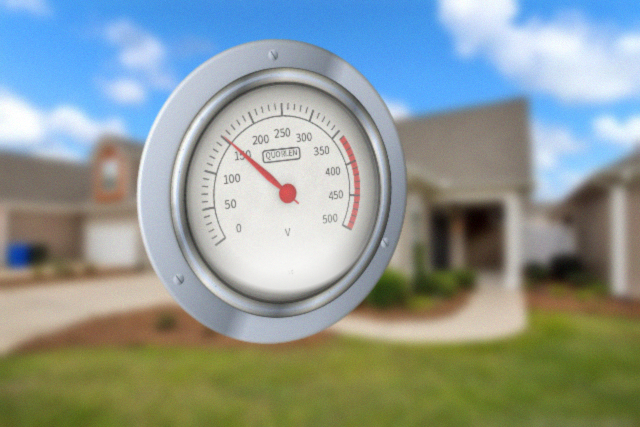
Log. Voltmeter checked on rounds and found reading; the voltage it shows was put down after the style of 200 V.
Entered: 150 V
